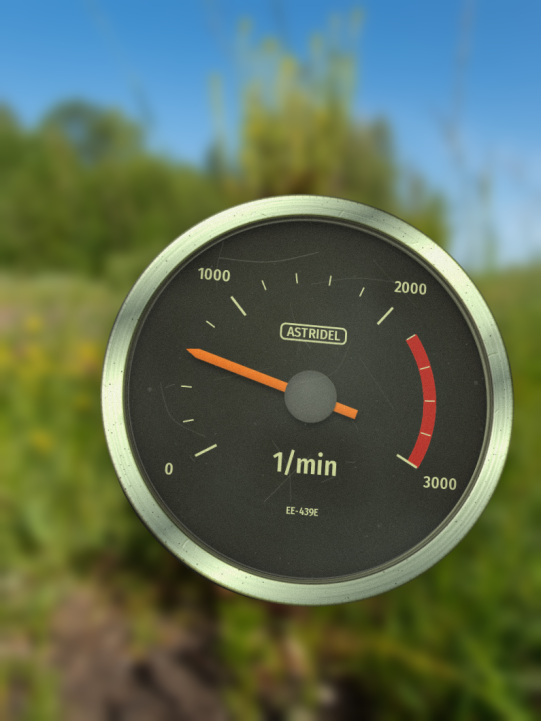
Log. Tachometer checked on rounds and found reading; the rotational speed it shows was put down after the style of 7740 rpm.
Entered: 600 rpm
